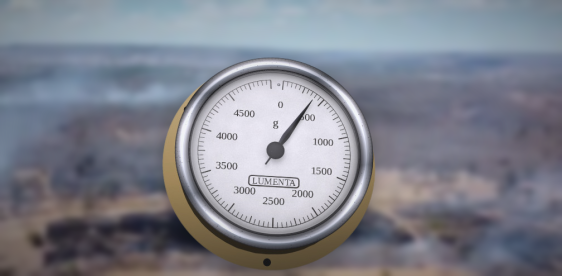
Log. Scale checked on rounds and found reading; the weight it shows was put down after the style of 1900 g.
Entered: 400 g
